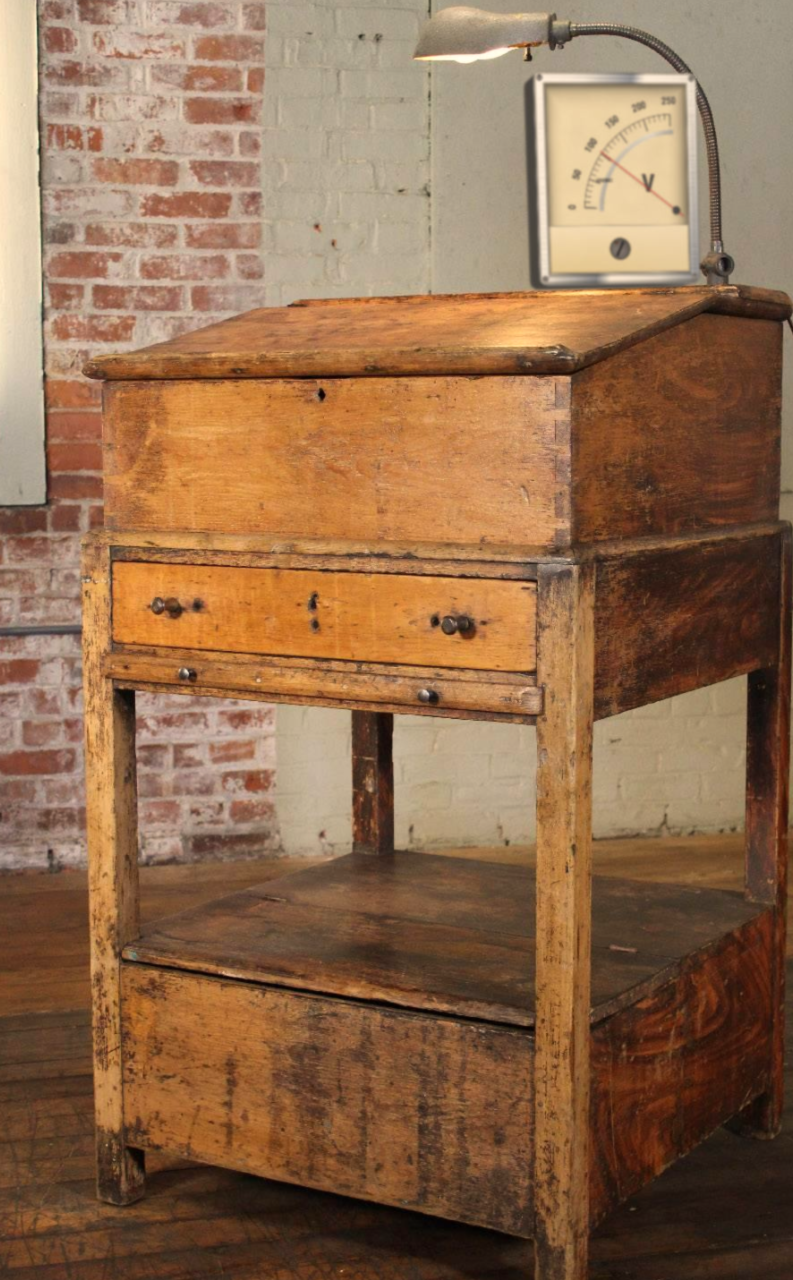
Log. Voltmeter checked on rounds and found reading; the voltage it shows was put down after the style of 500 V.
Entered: 100 V
